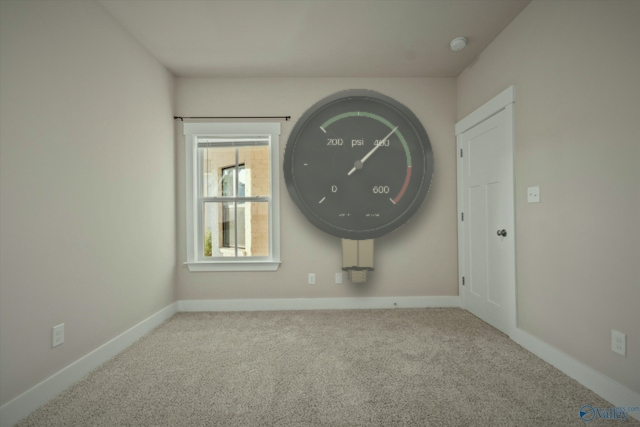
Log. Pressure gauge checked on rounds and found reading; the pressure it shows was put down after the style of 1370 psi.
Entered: 400 psi
